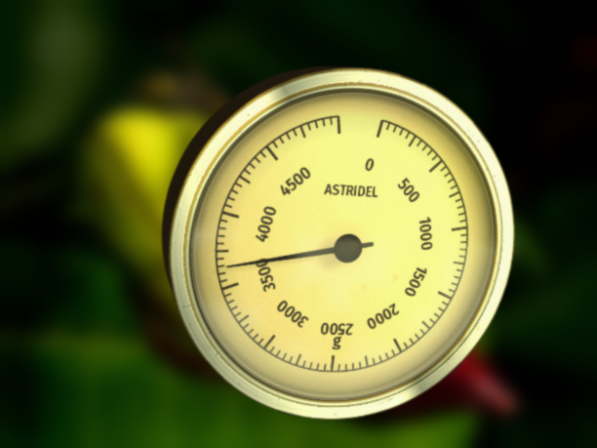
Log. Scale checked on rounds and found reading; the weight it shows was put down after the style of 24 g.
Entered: 3650 g
